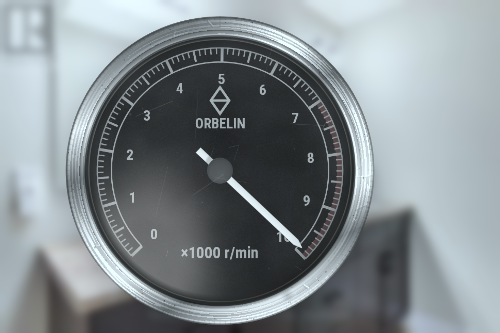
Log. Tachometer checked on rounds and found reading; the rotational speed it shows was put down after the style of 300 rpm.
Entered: 9900 rpm
